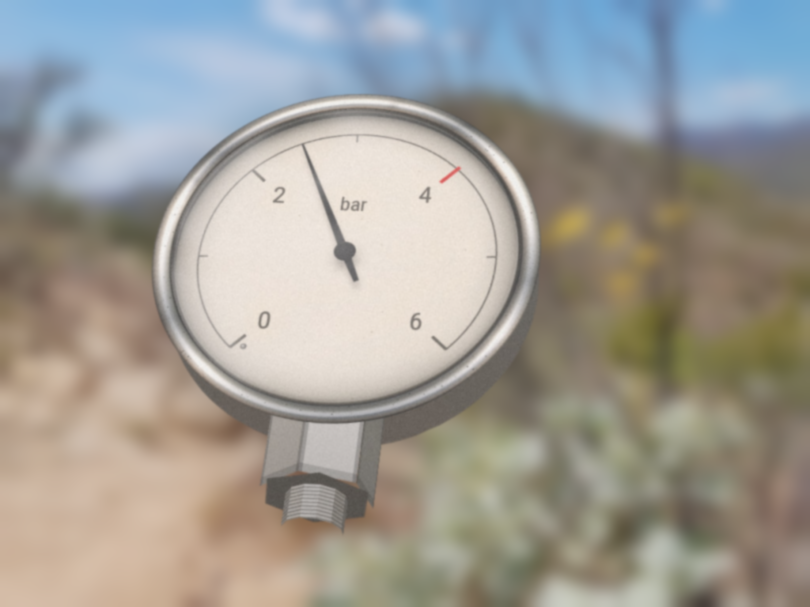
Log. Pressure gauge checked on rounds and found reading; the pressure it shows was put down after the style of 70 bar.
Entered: 2.5 bar
